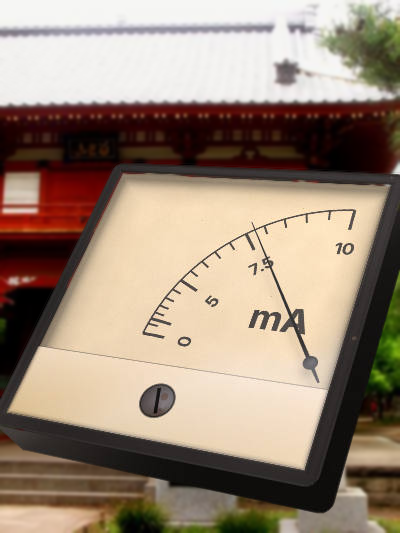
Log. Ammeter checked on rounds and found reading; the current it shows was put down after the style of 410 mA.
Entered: 7.75 mA
